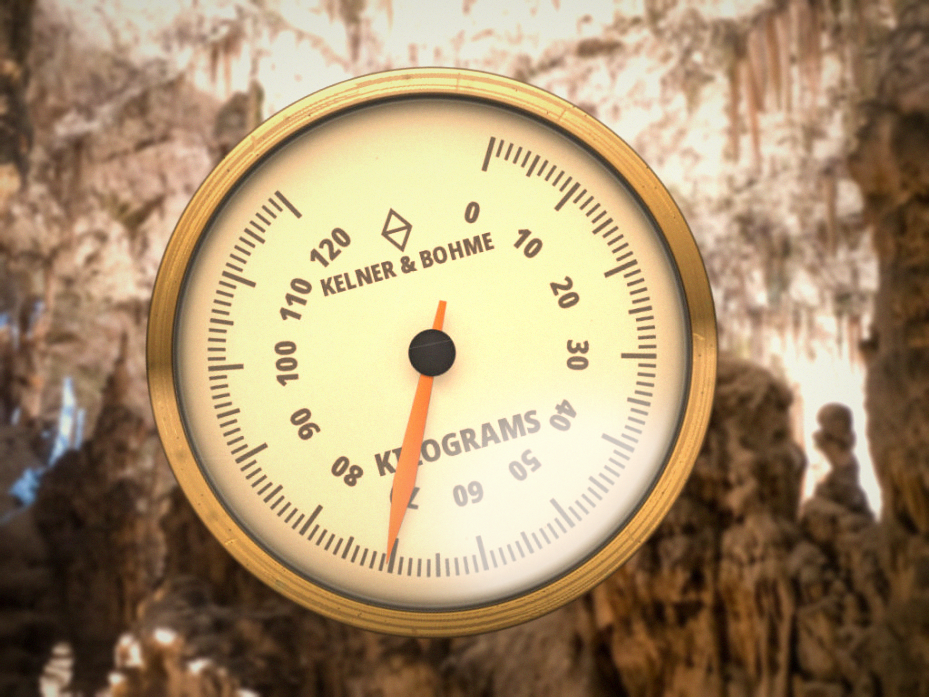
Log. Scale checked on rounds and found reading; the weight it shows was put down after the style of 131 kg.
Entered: 70.5 kg
